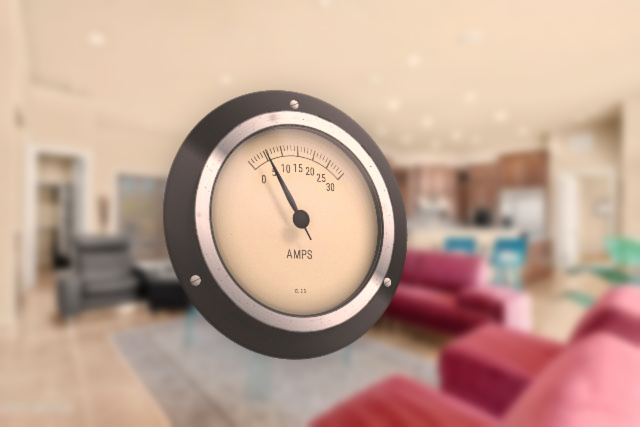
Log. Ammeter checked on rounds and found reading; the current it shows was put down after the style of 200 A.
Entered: 5 A
